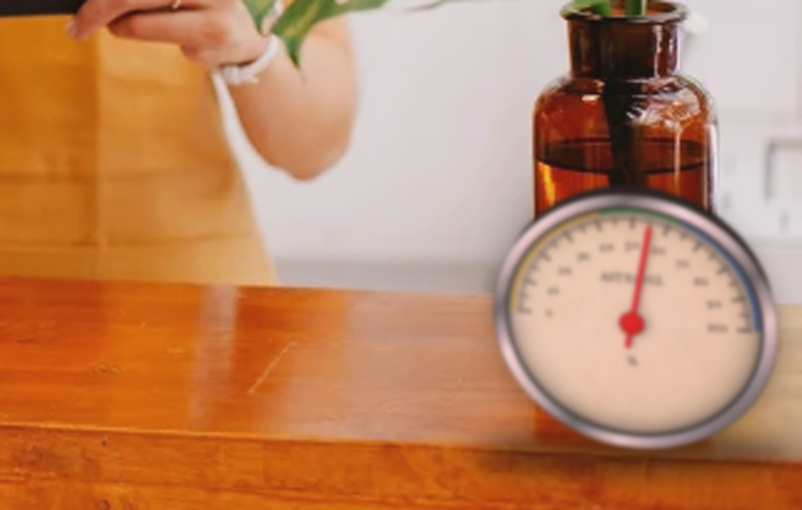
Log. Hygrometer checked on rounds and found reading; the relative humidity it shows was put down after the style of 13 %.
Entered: 55 %
